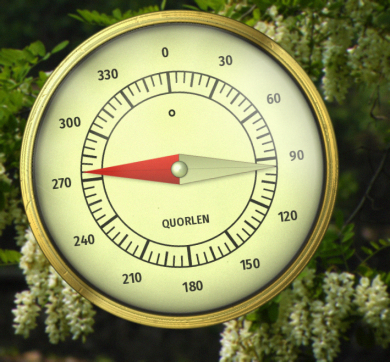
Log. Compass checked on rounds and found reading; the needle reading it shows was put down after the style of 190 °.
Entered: 275 °
